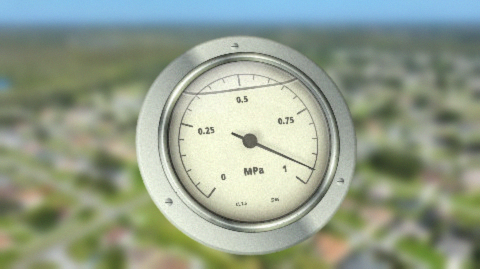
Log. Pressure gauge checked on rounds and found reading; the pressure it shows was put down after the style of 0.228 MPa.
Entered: 0.95 MPa
